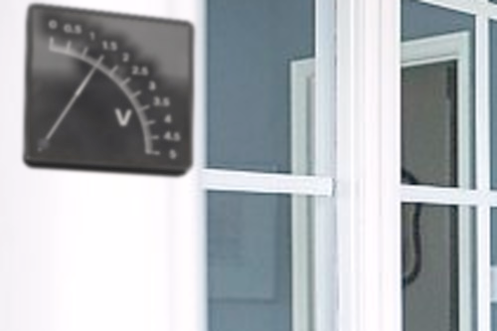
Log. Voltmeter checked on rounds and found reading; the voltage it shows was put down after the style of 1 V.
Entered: 1.5 V
